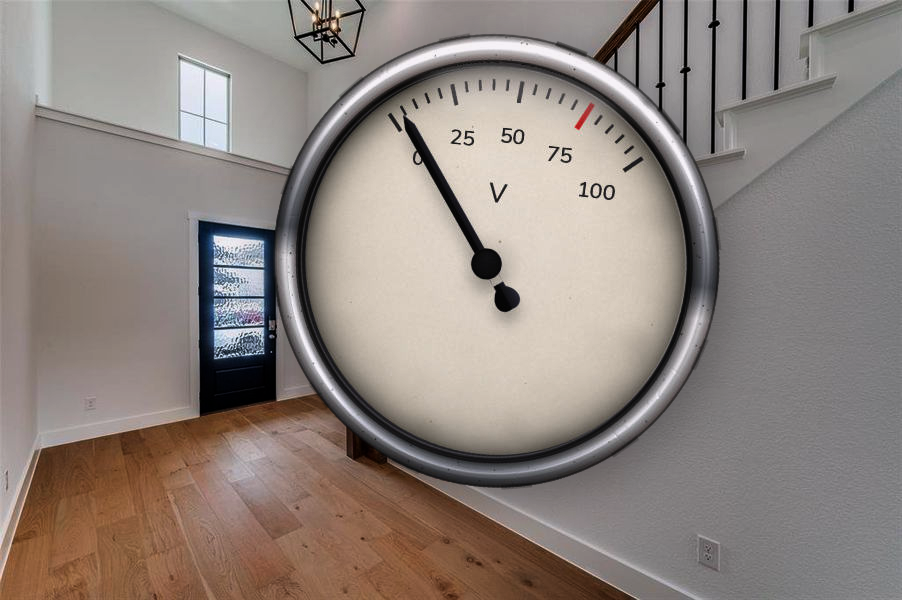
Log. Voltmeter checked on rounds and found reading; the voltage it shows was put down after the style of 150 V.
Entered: 5 V
